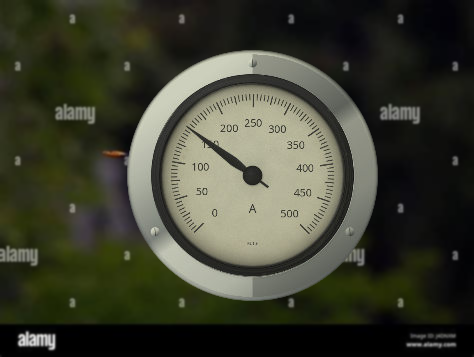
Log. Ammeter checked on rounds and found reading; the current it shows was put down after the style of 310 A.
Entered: 150 A
